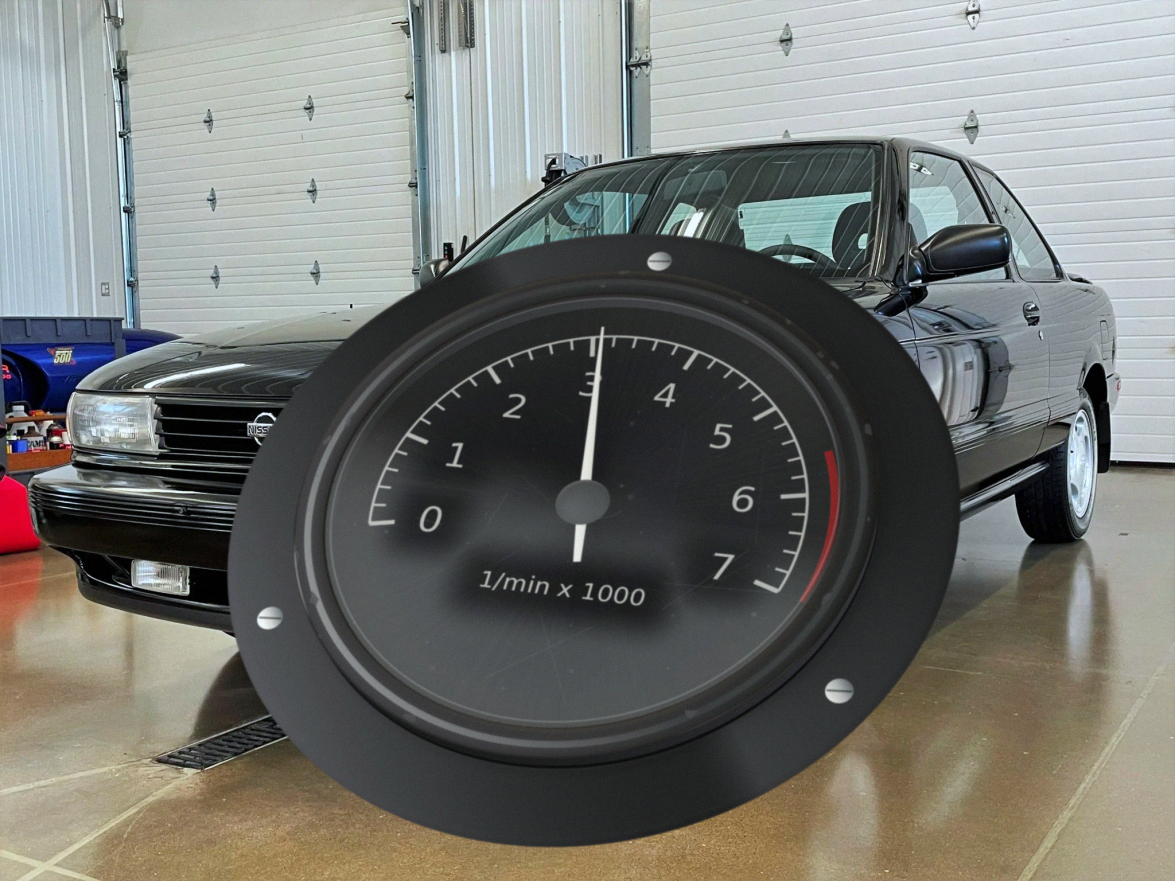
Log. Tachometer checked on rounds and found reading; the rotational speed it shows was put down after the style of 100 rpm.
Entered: 3100 rpm
